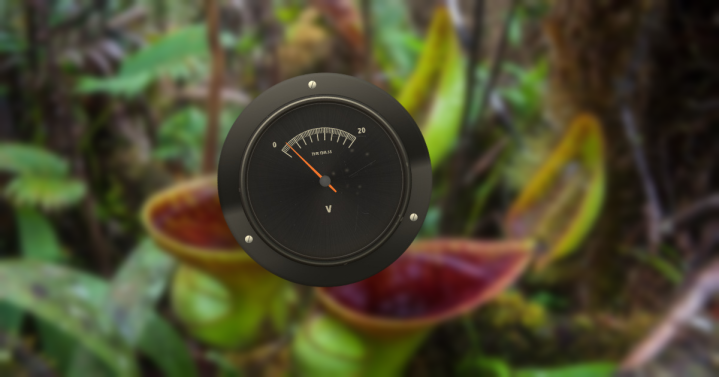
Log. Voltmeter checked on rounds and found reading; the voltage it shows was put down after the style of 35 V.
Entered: 2 V
